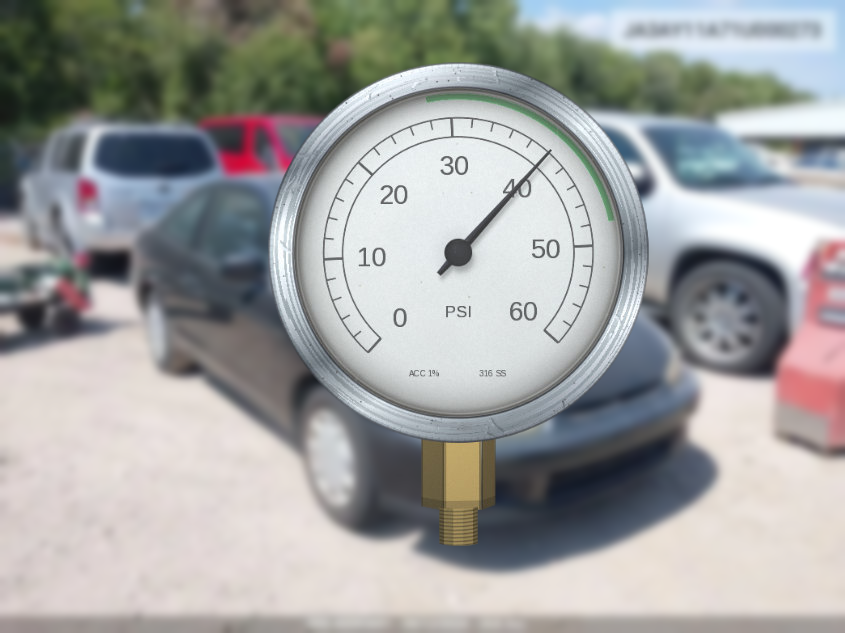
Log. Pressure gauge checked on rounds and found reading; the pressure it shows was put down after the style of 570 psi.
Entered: 40 psi
